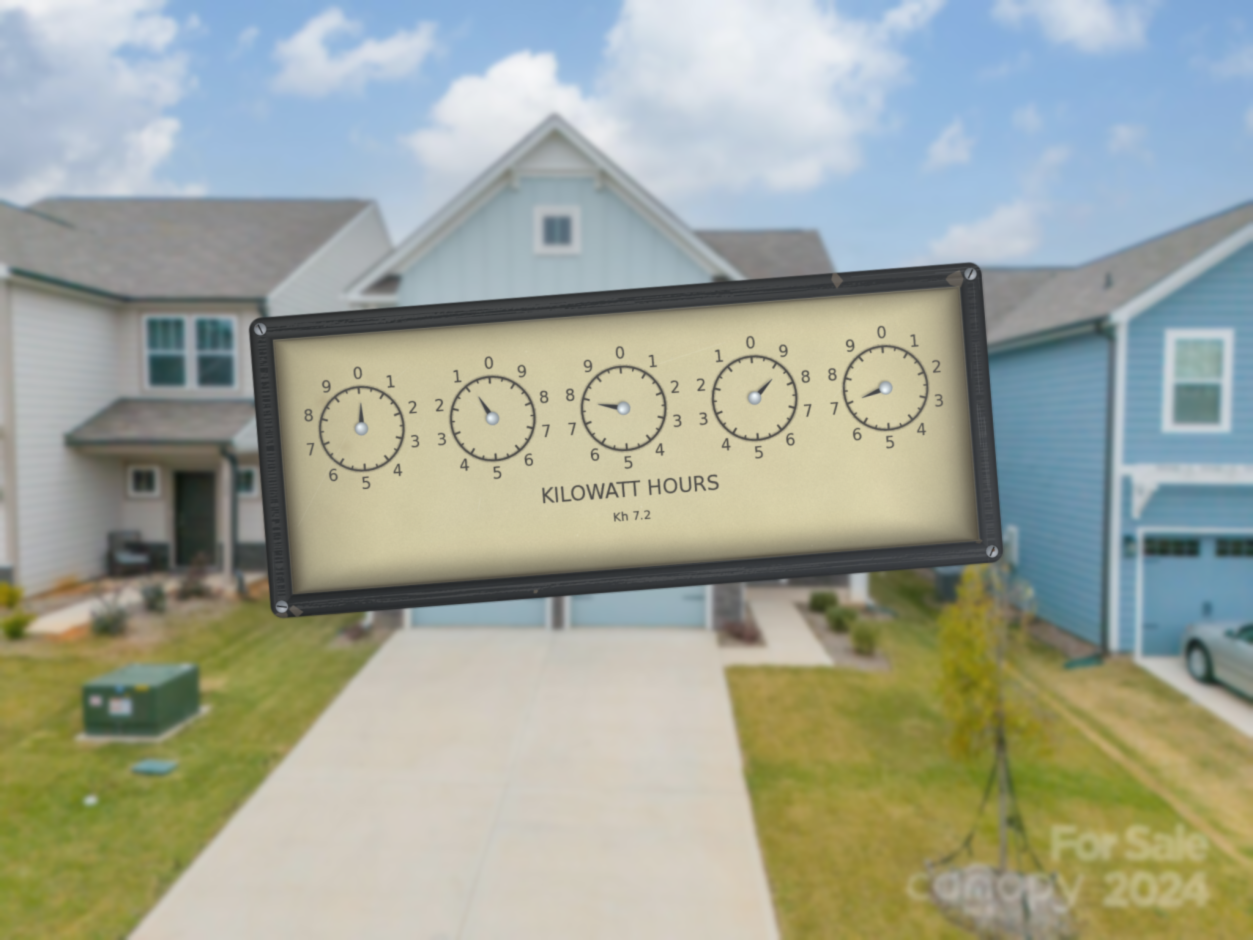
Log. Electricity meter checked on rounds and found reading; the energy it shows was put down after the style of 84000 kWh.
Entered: 787 kWh
